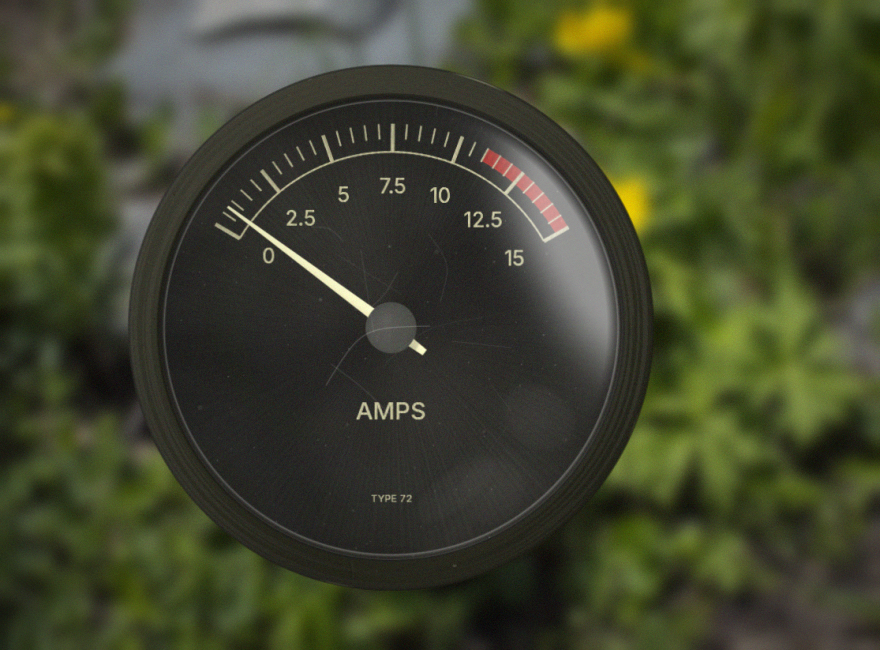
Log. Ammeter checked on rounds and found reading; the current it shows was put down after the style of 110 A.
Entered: 0.75 A
